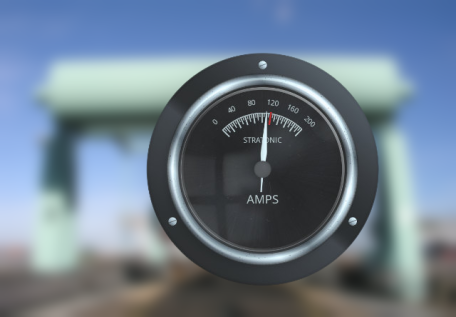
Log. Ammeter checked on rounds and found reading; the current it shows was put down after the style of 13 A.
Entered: 110 A
